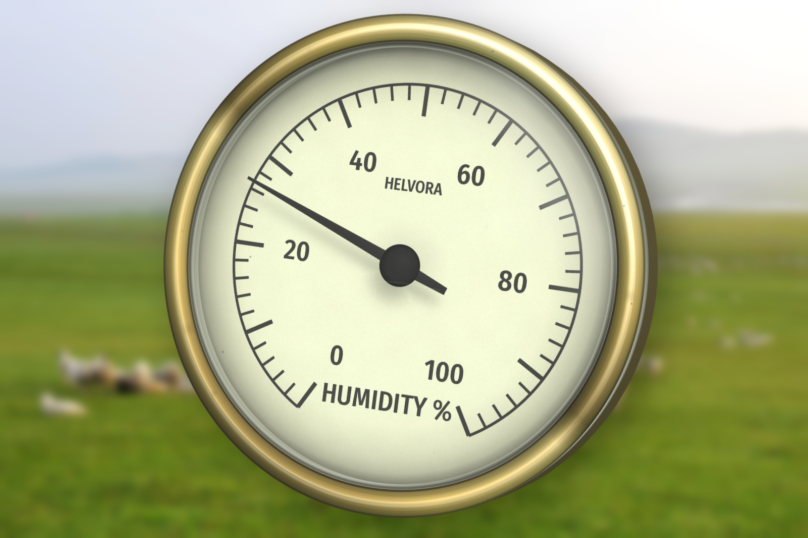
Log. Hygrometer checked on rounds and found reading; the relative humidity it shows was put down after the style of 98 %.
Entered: 27 %
